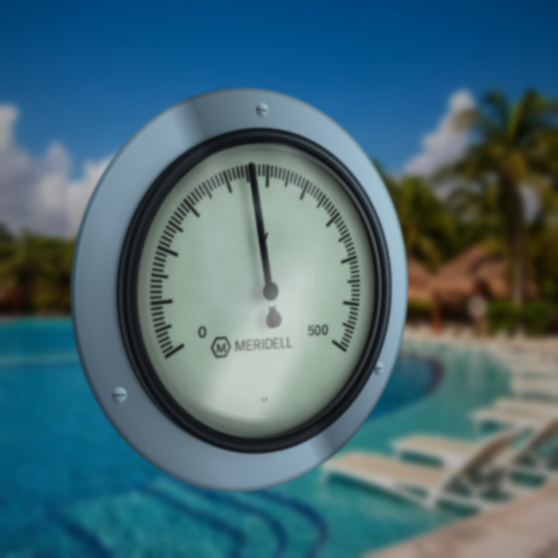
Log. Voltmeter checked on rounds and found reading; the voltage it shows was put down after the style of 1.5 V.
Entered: 225 V
